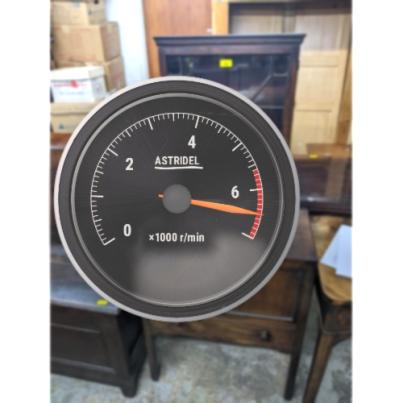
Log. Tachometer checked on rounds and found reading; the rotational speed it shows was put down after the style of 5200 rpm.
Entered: 6500 rpm
